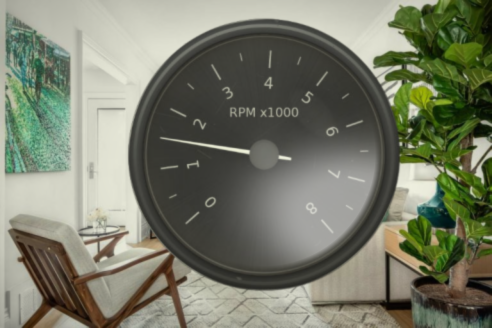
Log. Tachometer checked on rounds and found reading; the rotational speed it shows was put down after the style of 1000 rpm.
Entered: 1500 rpm
